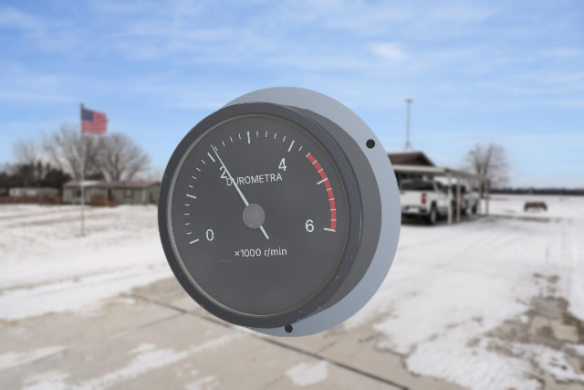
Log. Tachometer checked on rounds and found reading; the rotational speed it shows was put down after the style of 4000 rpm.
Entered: 2200 rpm
